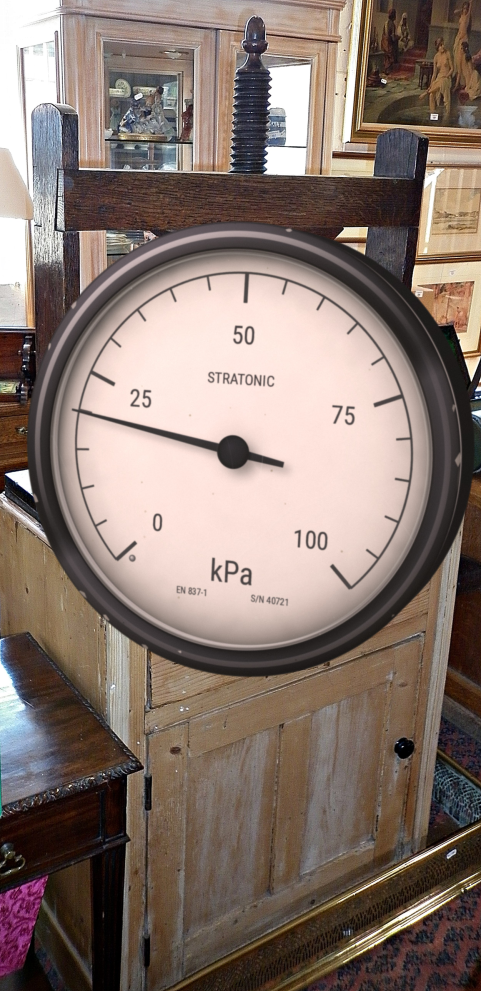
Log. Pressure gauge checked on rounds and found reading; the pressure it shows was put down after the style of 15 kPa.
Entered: 20 kPa
